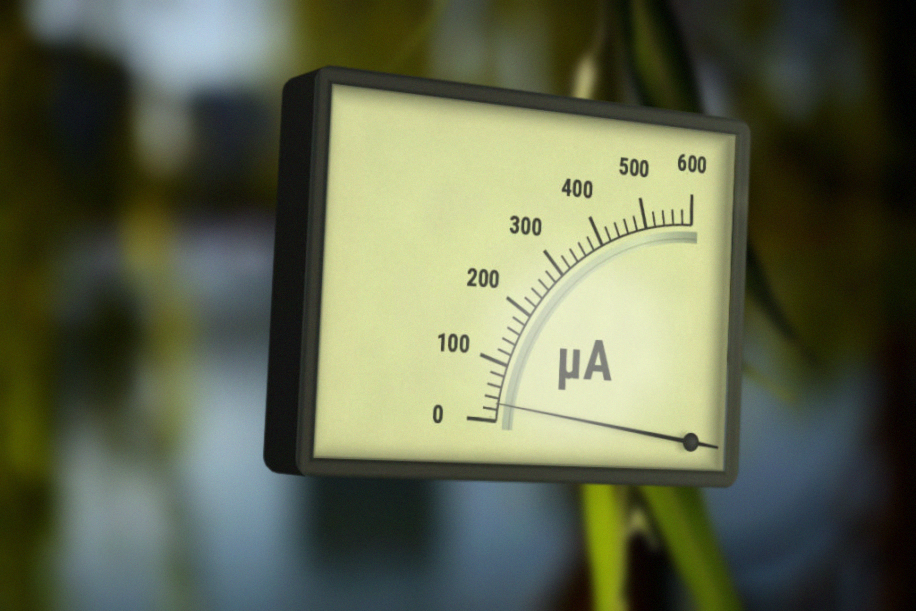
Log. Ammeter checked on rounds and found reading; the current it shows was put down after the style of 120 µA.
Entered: 30 µA
